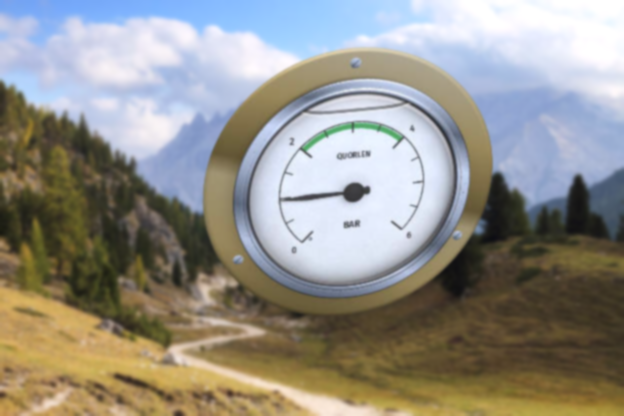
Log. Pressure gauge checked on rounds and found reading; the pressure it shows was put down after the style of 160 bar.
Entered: 1 bar
